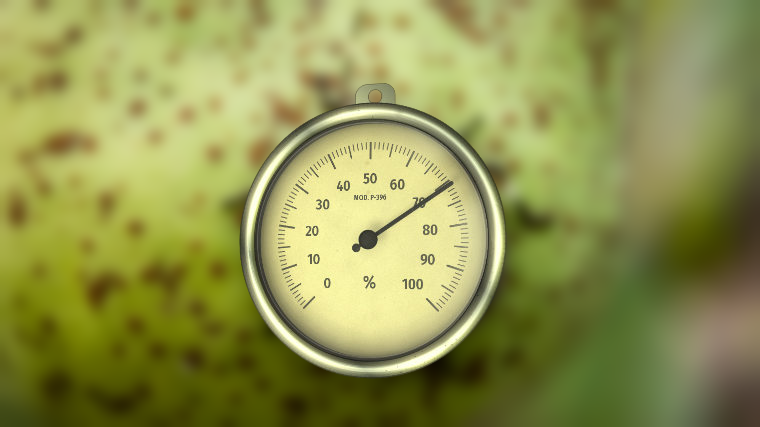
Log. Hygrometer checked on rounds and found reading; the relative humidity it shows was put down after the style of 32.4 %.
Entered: 71 %
